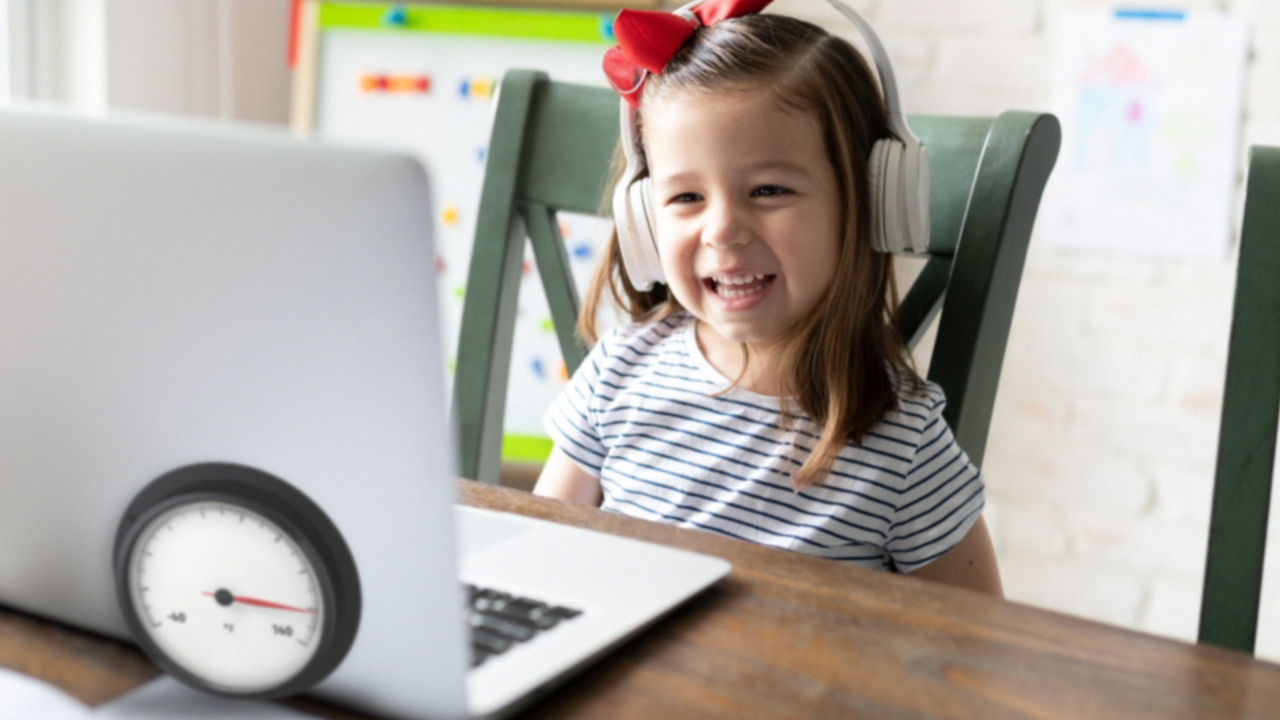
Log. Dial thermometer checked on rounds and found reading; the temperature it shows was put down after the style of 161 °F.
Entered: 120 °F
